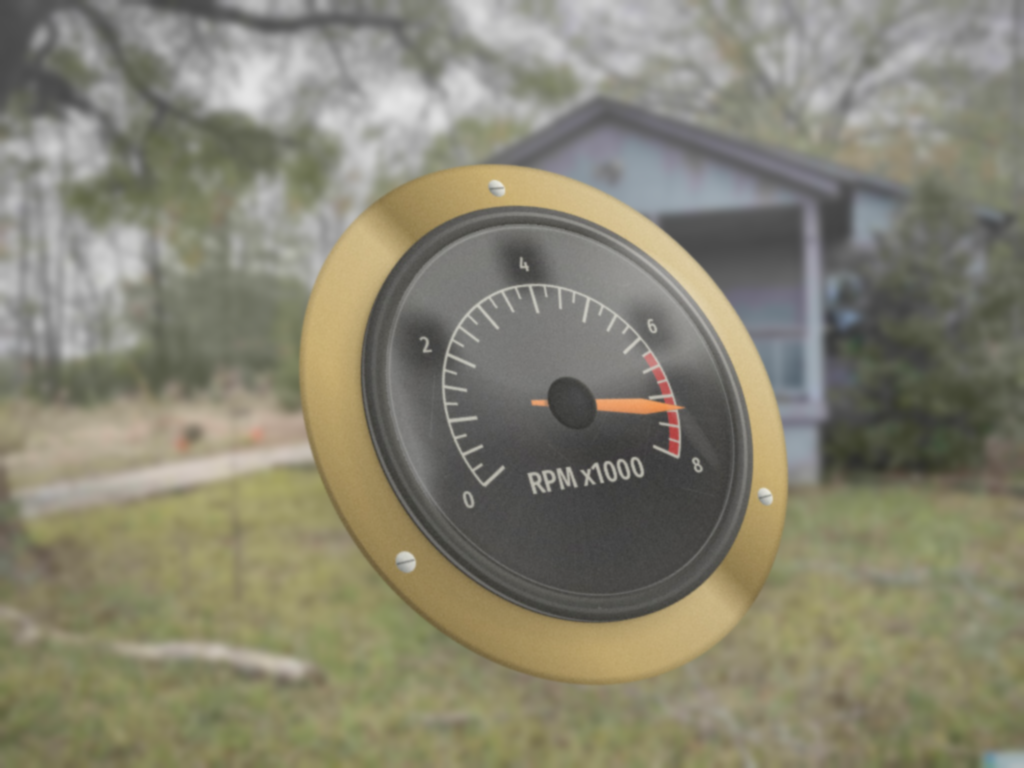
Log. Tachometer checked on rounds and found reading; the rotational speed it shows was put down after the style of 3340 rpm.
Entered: 7250 rpm
